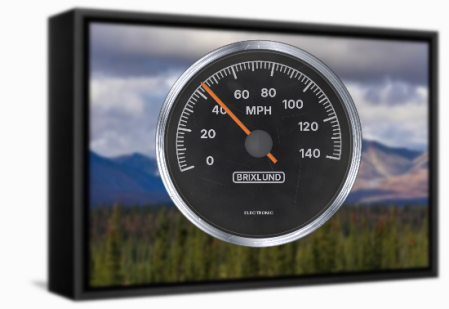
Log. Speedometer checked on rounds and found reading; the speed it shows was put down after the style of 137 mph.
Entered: 44 mph
